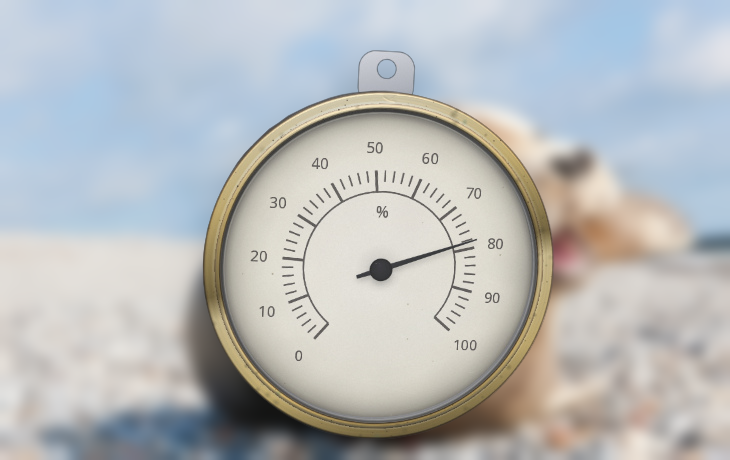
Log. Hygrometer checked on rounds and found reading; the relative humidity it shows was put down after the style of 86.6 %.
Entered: 78 %
